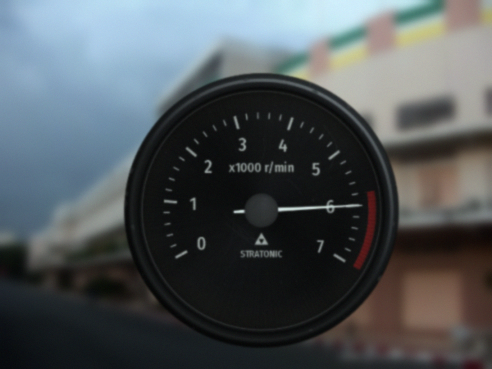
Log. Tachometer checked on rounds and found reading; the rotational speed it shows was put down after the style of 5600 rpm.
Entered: 6000 rpm
